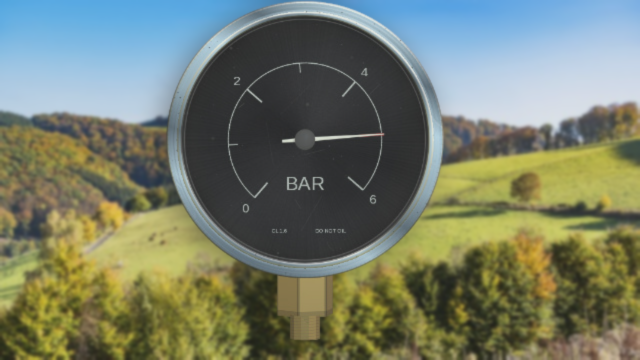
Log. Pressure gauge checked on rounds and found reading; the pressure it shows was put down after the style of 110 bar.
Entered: 5 bar
